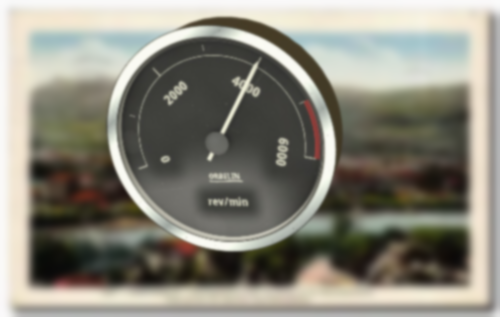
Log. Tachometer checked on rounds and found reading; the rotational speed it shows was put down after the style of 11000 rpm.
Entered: 4000 rpm
